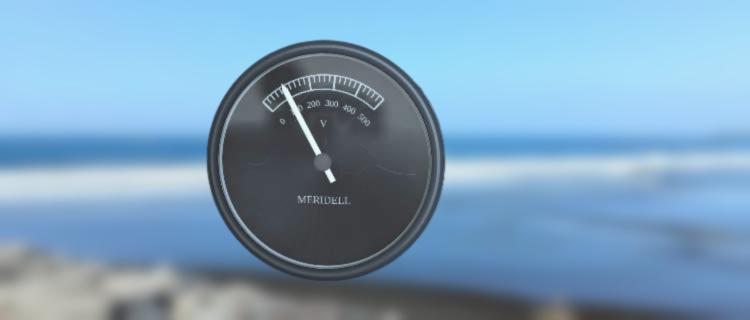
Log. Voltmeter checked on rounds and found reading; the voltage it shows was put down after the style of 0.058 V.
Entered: 100 V
